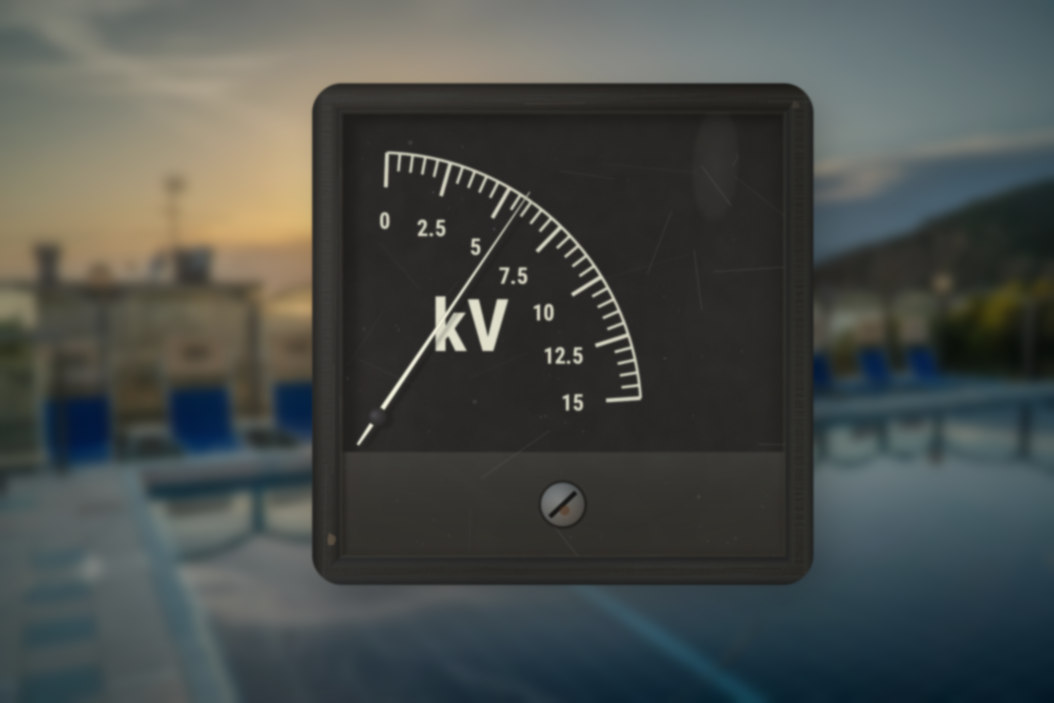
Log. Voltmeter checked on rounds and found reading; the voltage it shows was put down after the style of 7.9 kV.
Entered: 5.75 kV
